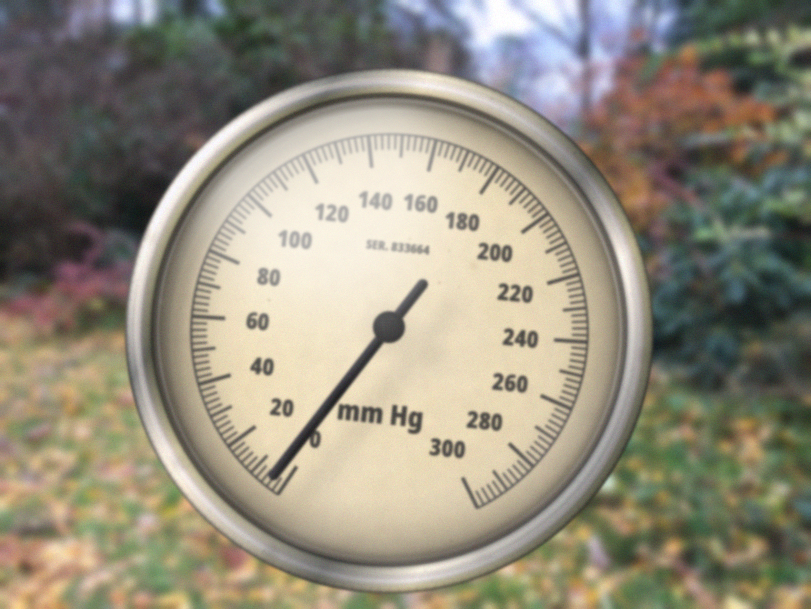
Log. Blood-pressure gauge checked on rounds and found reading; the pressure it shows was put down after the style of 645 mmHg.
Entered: 4 mmHg
